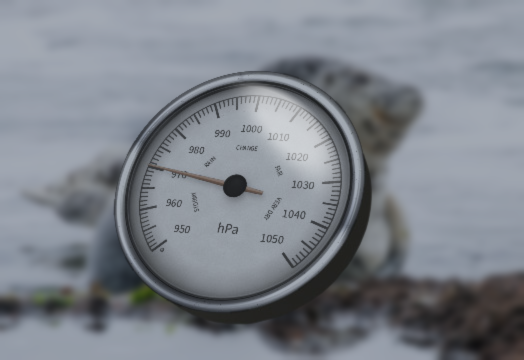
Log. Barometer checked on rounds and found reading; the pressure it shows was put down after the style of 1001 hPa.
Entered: 970 hPa
